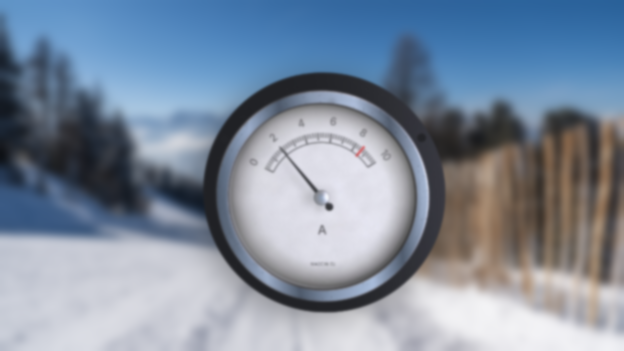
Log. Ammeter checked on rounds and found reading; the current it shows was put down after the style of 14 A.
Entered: 2 A
